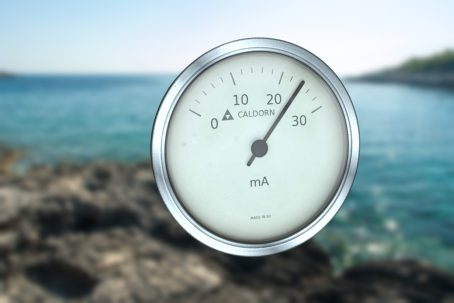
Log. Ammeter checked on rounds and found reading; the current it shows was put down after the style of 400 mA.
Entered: 24 mA
